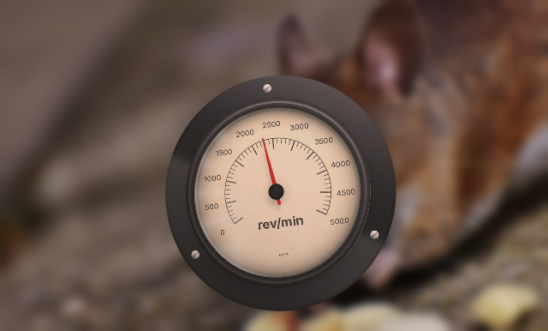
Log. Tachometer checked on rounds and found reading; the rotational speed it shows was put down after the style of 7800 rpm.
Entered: 2300 rpm
